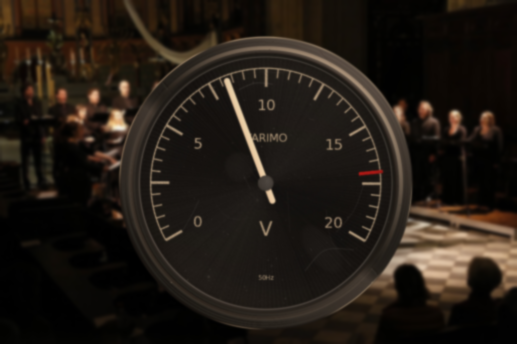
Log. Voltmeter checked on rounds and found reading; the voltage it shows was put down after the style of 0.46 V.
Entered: 8.25 V
